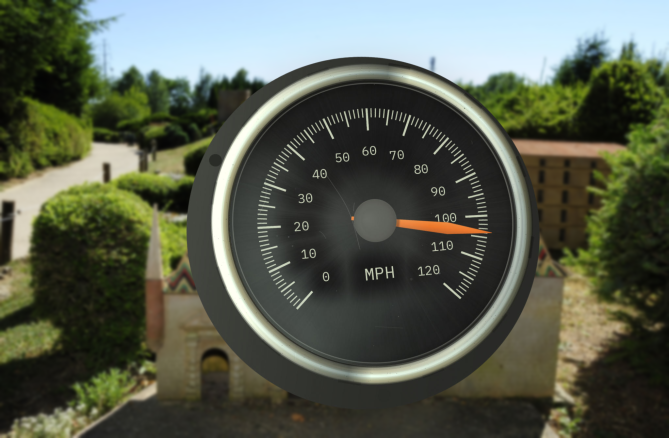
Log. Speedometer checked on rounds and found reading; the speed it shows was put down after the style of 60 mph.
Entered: 104 mph
